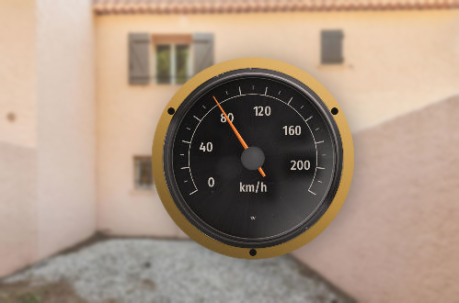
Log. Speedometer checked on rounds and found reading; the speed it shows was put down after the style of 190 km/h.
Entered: 80 km/h
